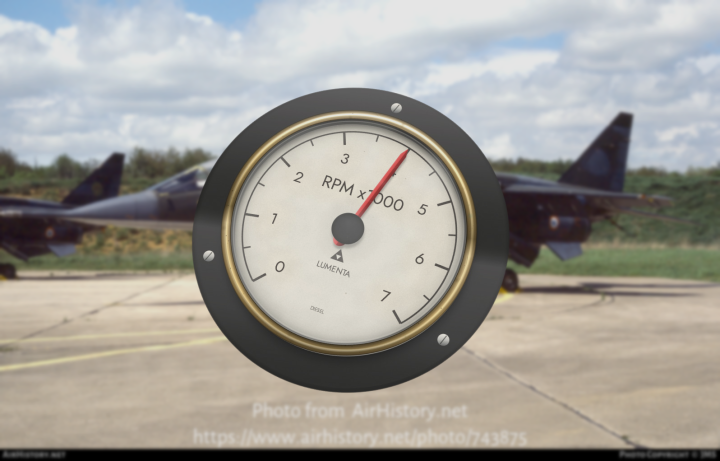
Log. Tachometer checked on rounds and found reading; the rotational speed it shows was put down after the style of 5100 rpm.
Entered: 4000 rpm
